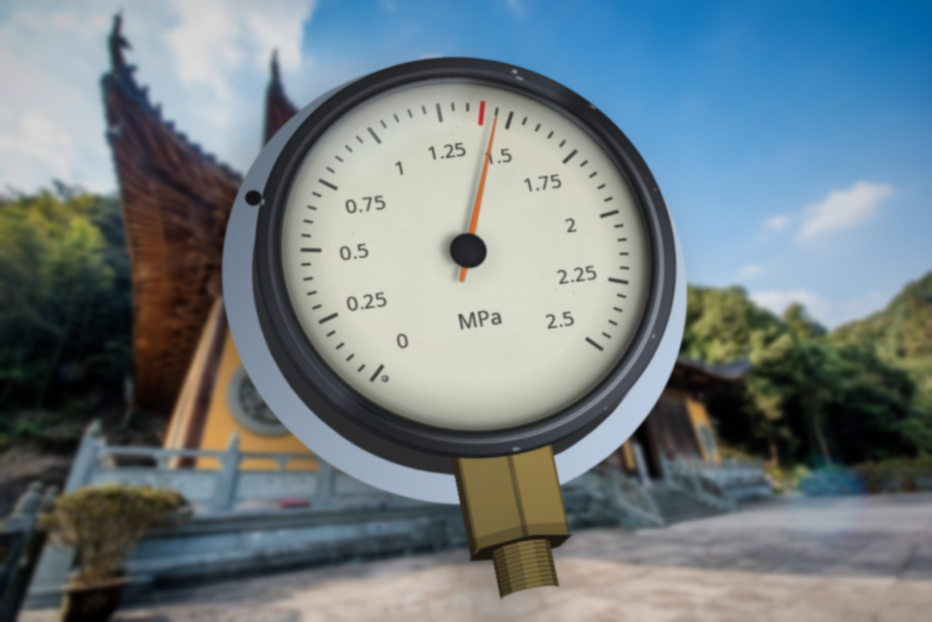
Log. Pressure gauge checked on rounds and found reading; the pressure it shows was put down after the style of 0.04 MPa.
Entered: 1.45 MPa
